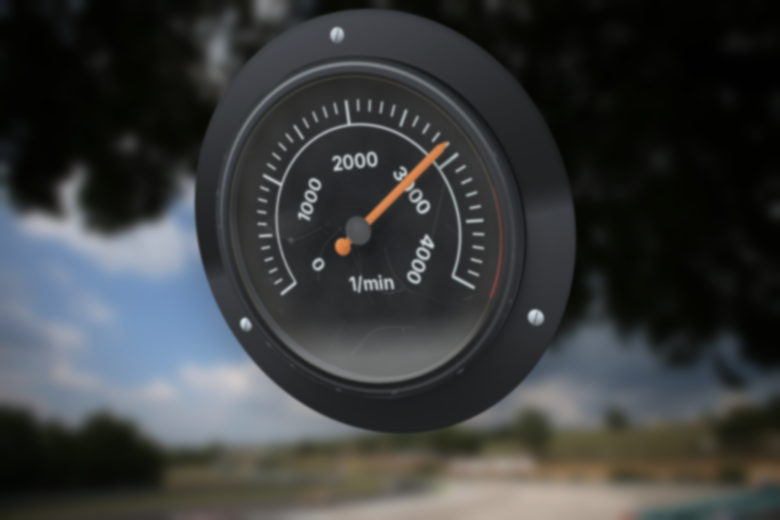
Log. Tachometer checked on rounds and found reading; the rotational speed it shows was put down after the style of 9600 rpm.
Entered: 2900 rpm
